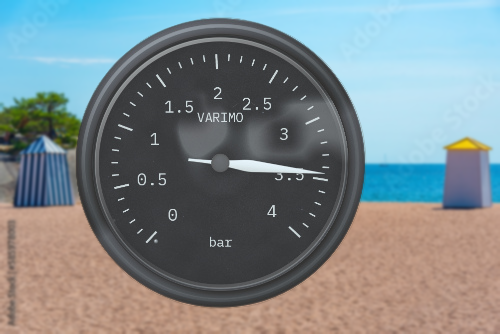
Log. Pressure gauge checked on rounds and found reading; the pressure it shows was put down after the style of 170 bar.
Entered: 3.45 bar
